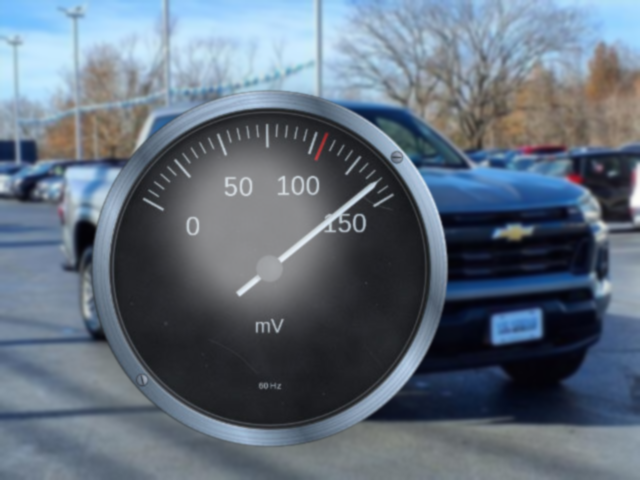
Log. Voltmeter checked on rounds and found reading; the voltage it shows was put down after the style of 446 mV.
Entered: 140 mV
